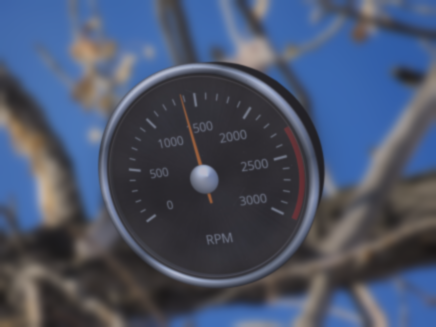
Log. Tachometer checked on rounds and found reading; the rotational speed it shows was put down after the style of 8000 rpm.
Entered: 1400 rpm
